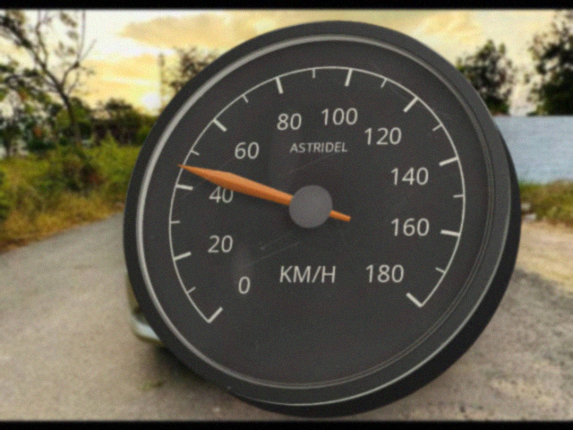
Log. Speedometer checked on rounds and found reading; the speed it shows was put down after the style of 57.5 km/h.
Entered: 45 km/h
